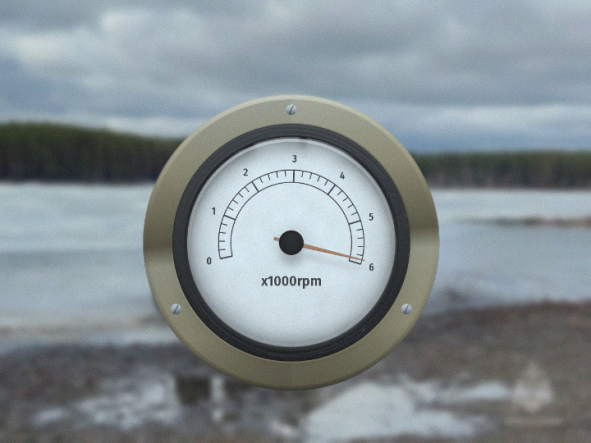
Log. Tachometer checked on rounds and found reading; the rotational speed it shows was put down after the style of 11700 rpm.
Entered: 5900 rpm
